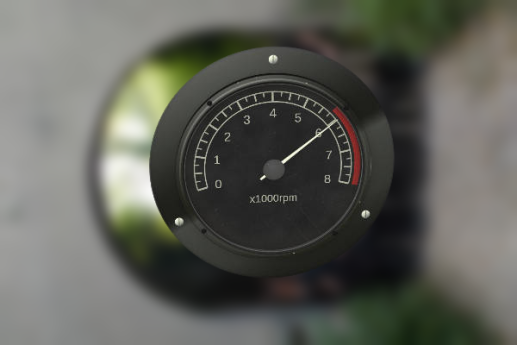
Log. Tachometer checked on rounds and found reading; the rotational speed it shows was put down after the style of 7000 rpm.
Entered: 6000 rpm
